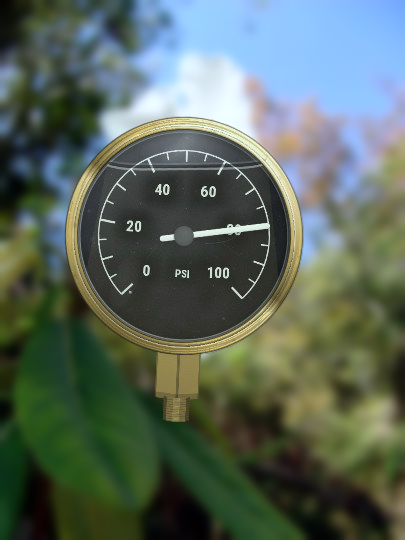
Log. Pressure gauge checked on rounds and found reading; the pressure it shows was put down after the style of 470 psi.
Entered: 80 psi
